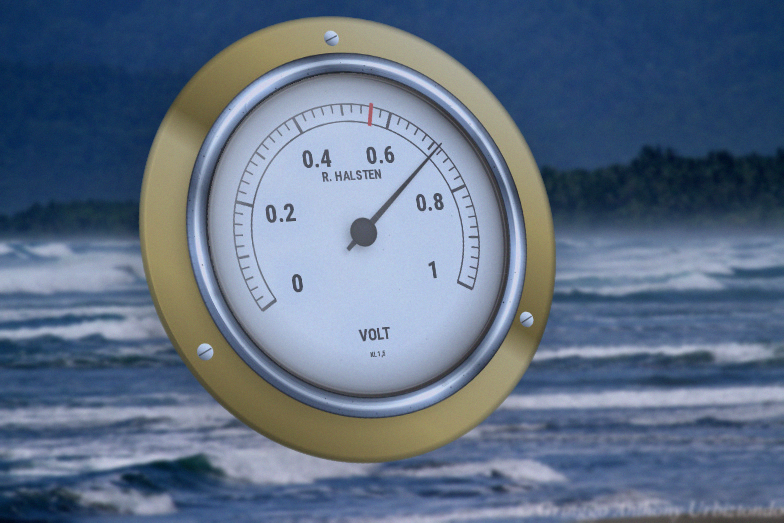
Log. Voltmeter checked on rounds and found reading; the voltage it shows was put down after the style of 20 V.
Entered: 0.71 V
